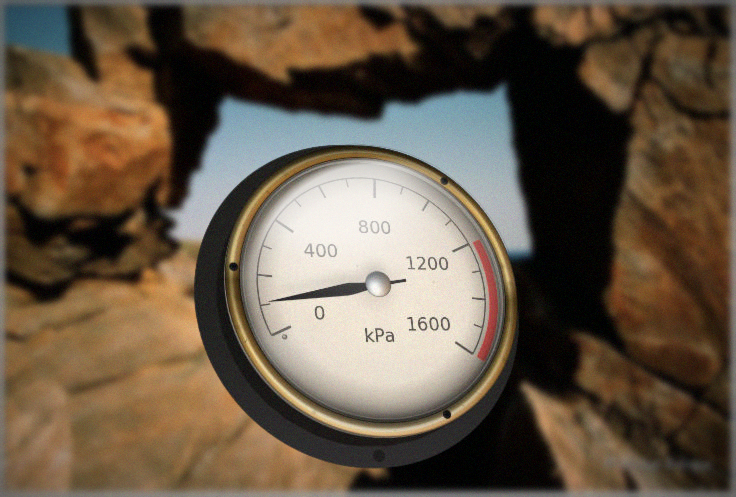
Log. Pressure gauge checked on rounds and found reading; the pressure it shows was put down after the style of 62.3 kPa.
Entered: 100 kPa
